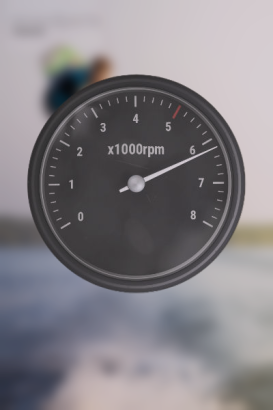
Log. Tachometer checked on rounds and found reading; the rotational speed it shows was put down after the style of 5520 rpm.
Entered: 6200 rpm
